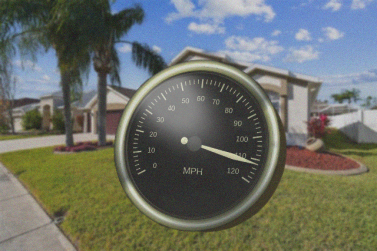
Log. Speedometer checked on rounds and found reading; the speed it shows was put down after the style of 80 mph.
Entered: 112 mph
